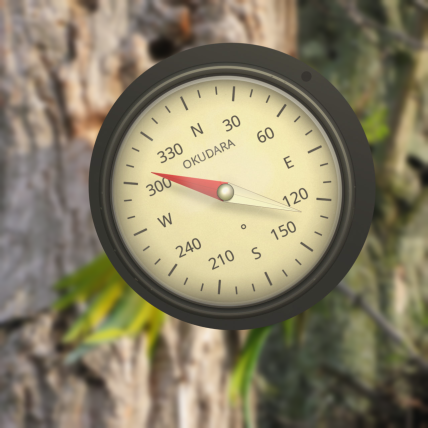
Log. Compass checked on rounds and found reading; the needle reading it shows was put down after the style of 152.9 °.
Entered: 310 °
